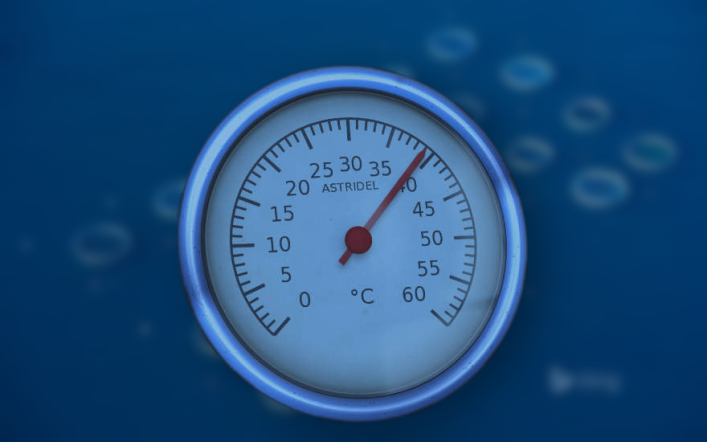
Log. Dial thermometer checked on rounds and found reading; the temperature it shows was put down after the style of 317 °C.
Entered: 39 °C
